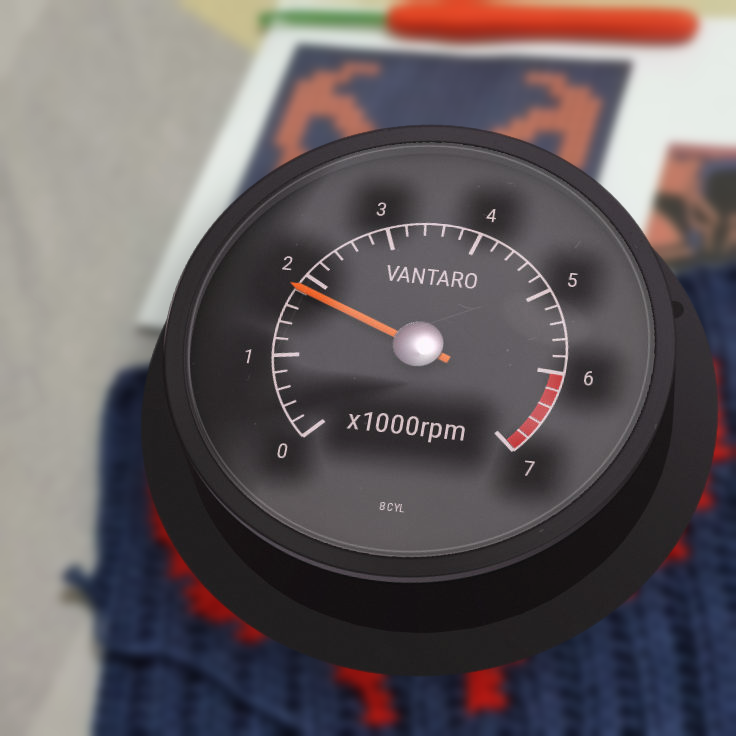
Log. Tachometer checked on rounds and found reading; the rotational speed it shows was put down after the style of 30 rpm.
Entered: 1800 rpm
